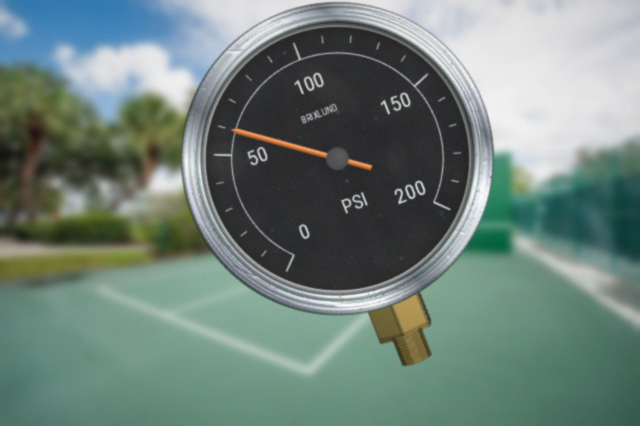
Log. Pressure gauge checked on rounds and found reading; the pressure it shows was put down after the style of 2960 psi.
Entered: 60 psi
